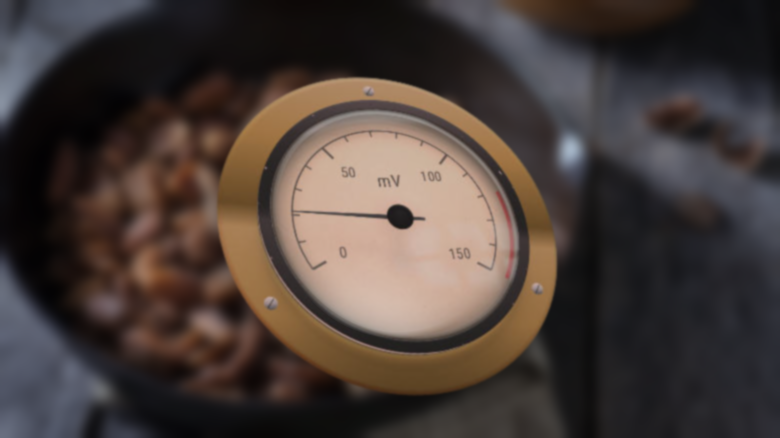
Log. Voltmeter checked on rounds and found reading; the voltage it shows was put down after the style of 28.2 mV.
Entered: 20 mV
